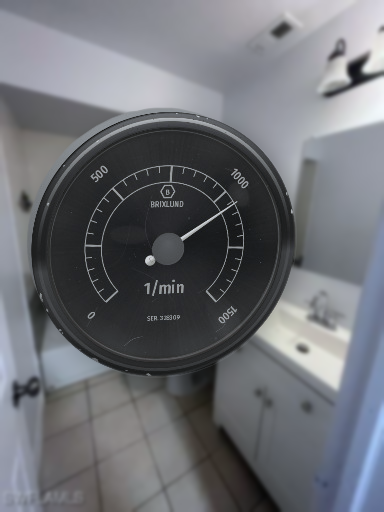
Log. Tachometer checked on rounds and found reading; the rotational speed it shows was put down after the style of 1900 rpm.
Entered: 1050 rpm
